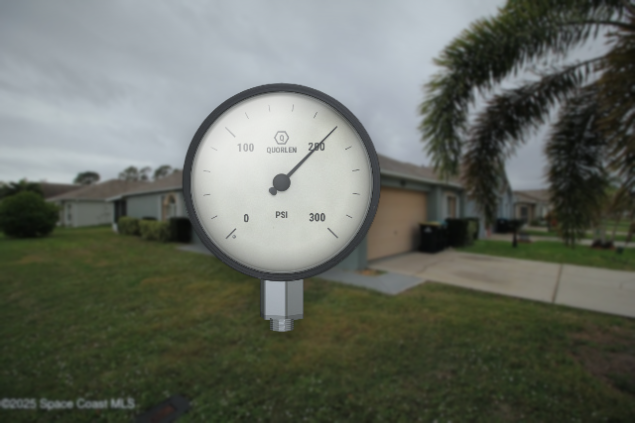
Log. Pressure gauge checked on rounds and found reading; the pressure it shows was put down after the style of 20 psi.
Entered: 200 psi
